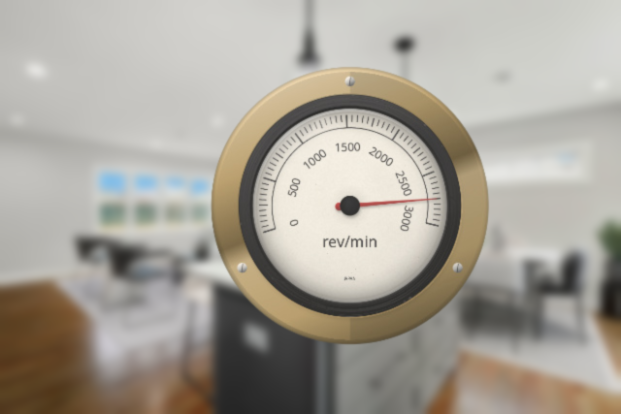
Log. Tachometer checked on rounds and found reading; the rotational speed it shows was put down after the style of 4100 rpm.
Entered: 2750 rpm
